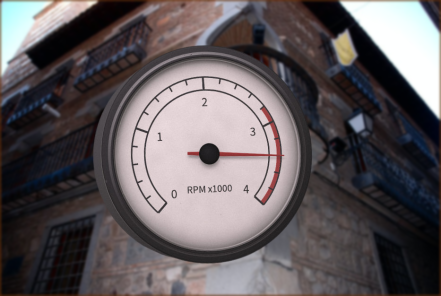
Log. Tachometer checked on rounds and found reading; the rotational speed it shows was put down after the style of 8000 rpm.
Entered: 3400 rpm
